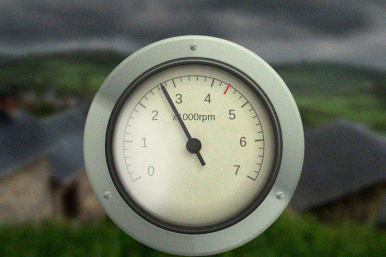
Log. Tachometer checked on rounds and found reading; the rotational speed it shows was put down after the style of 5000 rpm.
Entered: 2700 rpm
